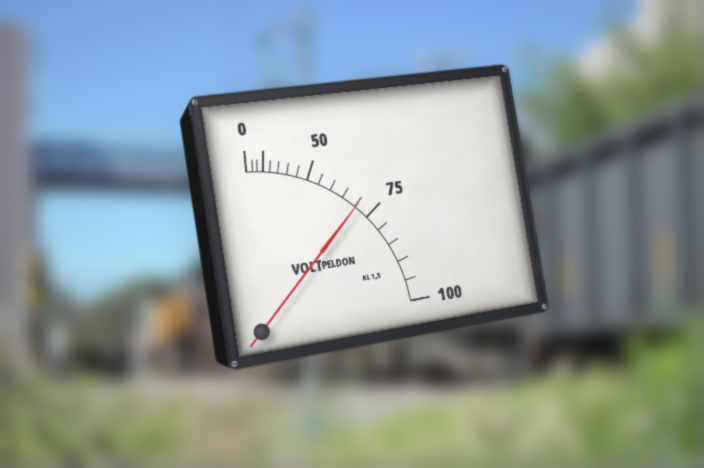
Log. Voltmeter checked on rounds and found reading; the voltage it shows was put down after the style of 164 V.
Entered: 70 V
